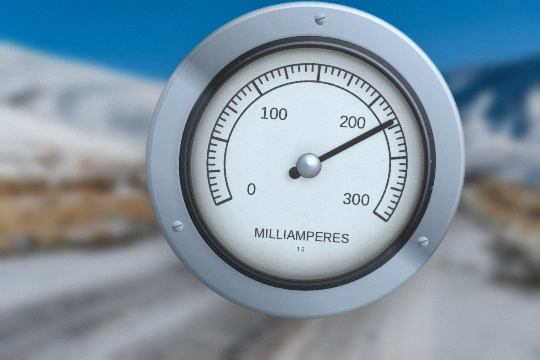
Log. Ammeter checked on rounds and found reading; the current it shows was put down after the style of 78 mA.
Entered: 220 mA
